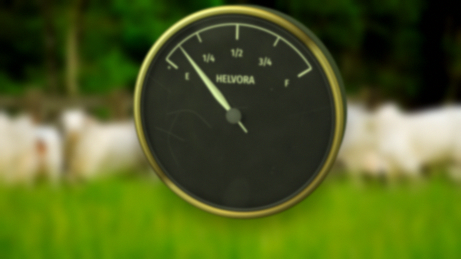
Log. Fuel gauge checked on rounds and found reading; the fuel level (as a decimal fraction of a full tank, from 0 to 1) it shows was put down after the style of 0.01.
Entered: 0.125
